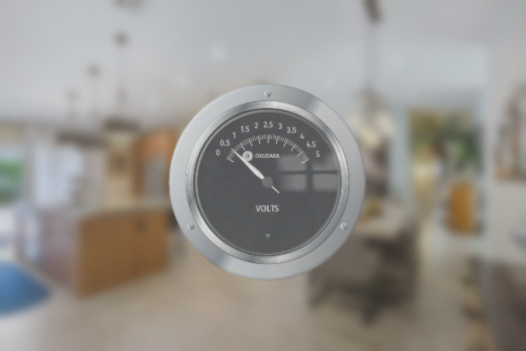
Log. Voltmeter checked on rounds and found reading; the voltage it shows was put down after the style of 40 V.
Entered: 0.5 V
